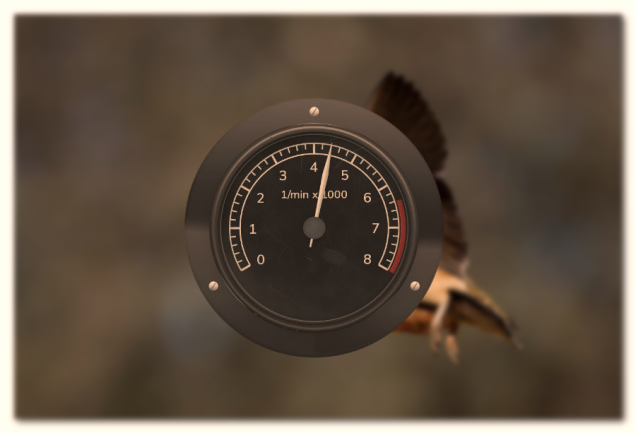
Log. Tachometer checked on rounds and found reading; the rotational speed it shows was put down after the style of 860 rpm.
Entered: 4400 rpm
